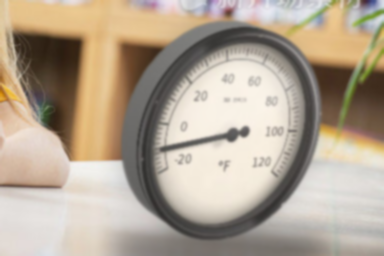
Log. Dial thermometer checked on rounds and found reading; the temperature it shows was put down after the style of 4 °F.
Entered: -10 °F
